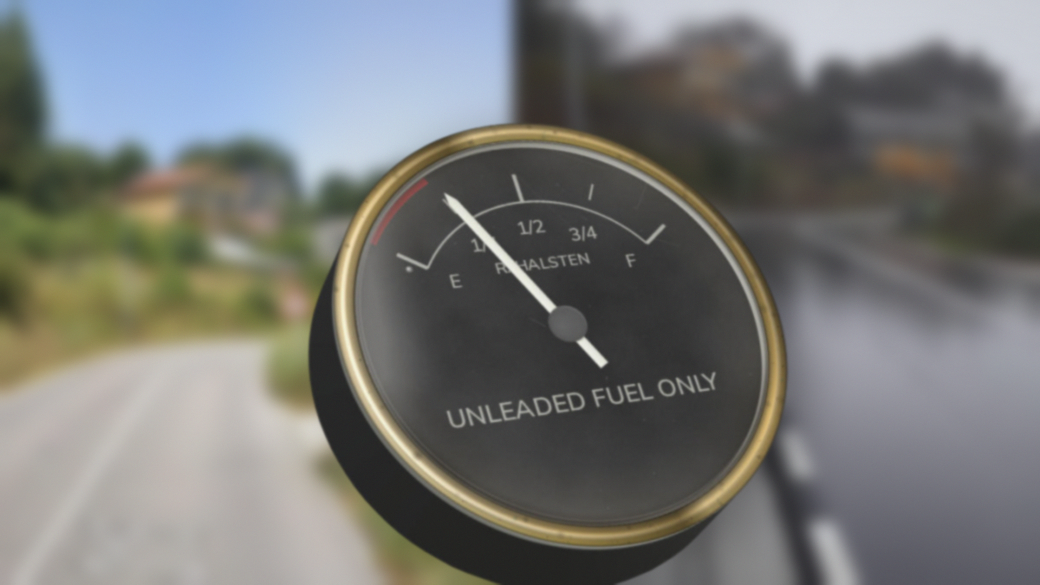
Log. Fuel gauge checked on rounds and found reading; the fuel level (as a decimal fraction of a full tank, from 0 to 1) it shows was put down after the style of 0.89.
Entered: 0.25
